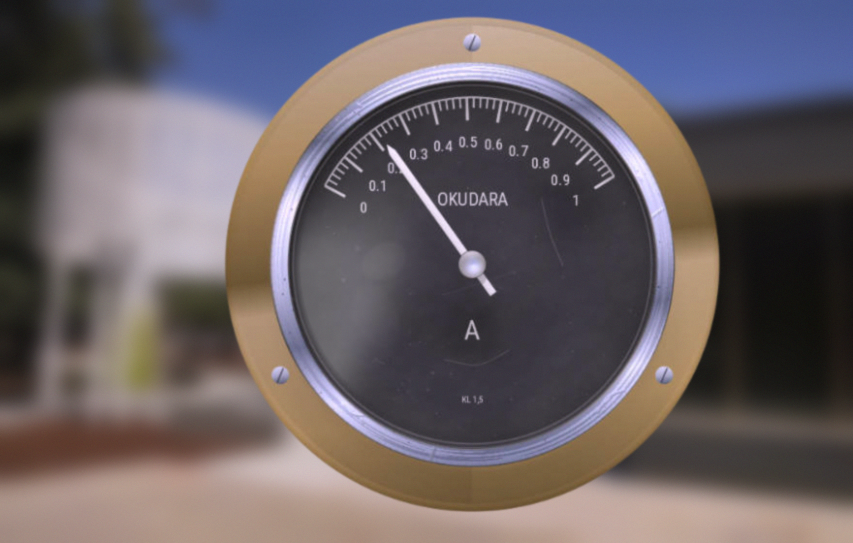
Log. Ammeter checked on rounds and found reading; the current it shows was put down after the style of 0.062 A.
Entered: 0.22 A
